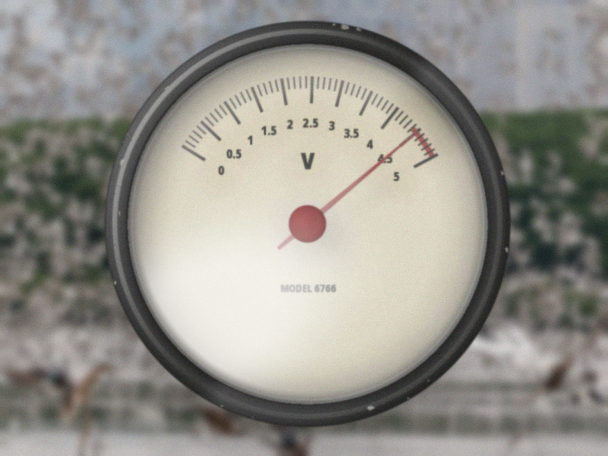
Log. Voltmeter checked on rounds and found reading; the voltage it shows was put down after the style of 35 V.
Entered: 4.5 V
